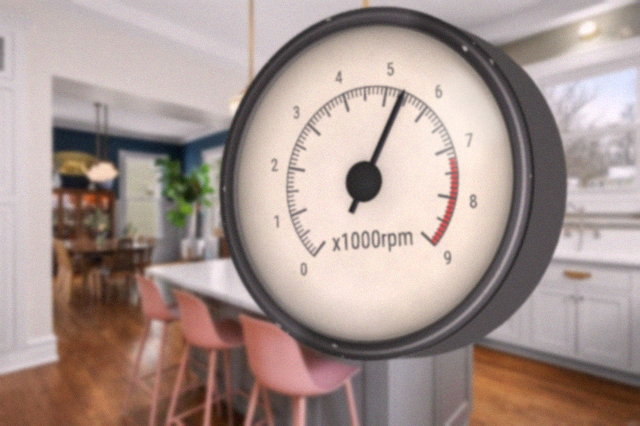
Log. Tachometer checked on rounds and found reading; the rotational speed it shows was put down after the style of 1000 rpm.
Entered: 5500 rpm
